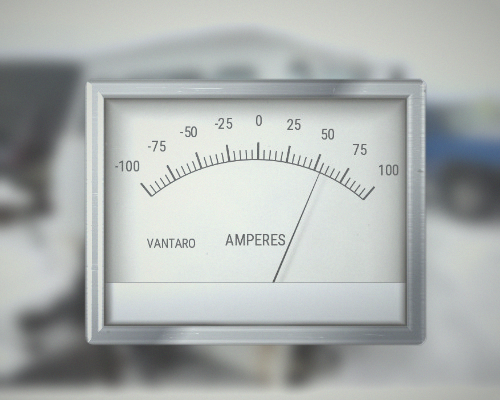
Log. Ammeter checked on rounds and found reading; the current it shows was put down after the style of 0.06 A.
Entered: 55 A
